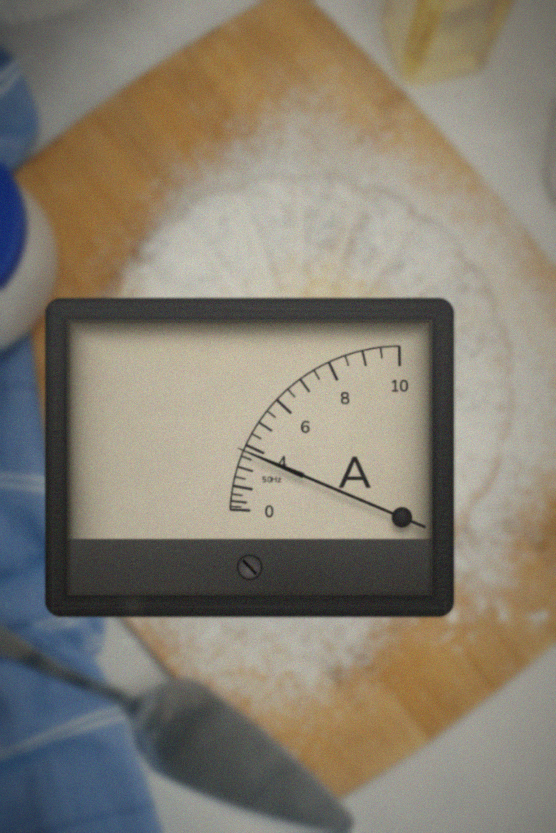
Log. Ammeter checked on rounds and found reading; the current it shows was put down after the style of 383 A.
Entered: 3.75 A
